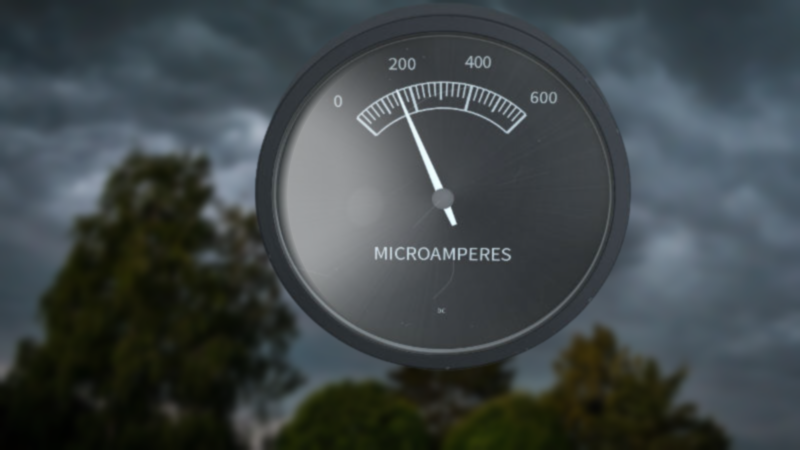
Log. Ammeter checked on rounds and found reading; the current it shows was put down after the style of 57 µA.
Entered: 160 µA
